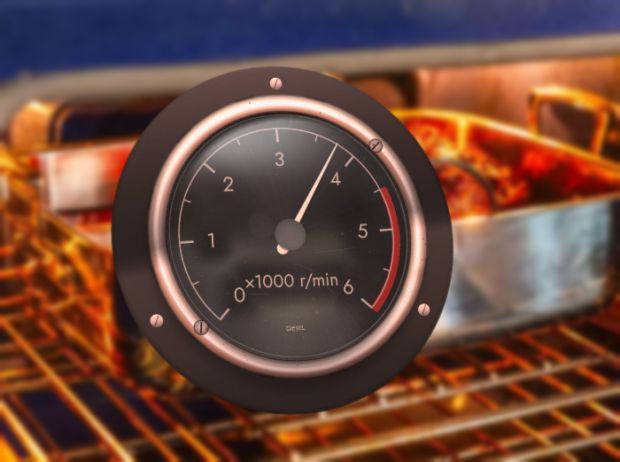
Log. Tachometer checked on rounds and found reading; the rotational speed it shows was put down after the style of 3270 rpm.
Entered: 3750 rpm
